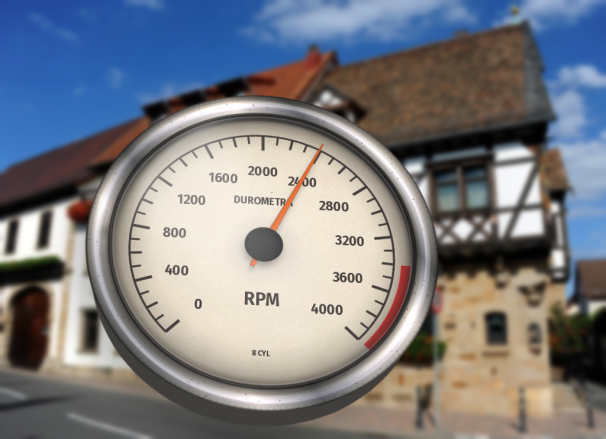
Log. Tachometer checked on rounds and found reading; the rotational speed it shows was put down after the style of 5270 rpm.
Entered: 2400 rpm
